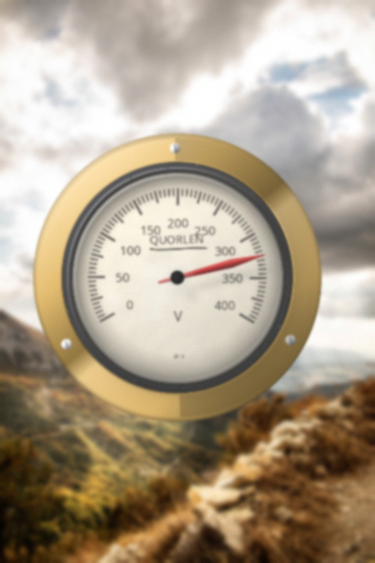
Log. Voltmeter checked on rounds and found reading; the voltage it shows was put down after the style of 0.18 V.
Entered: 325 V
